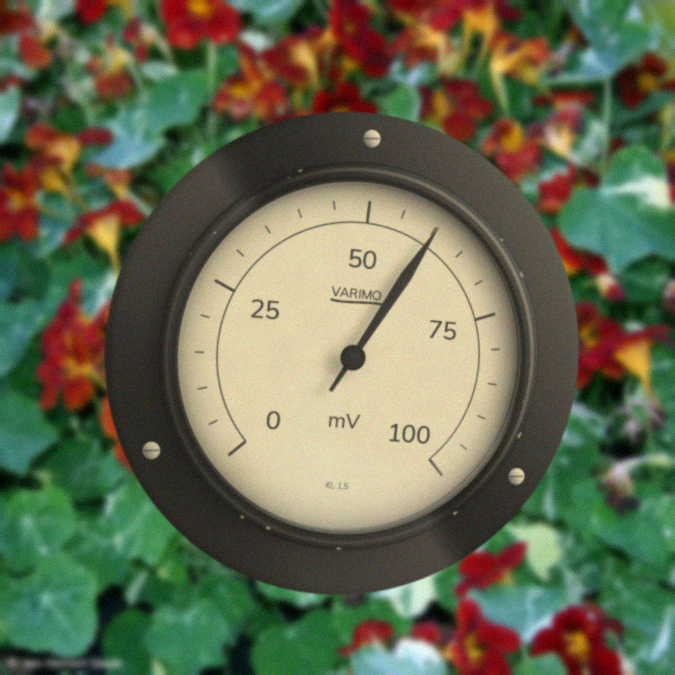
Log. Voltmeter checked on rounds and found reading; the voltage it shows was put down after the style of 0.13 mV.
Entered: 60 mV
